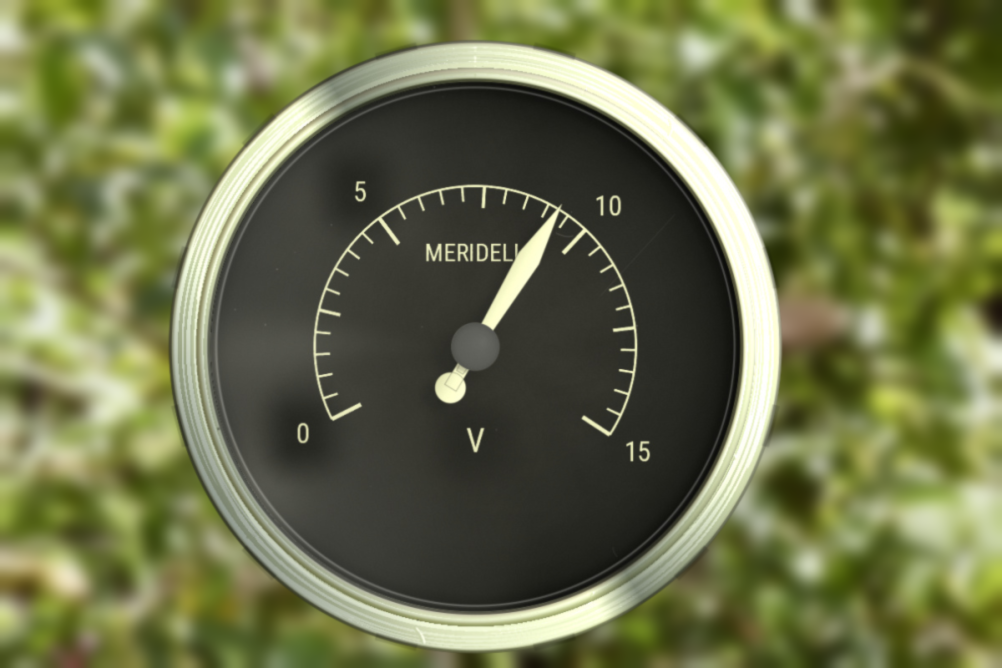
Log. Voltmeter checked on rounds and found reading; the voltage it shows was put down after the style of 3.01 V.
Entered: 9.25 V
